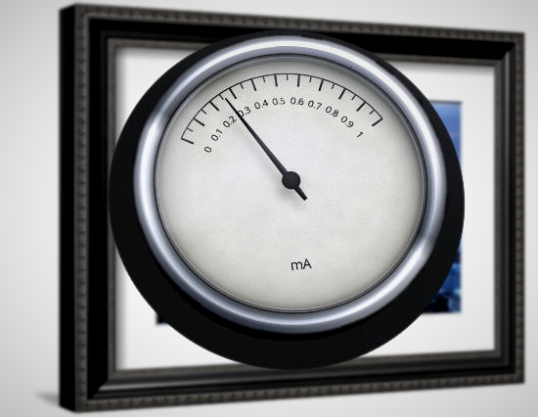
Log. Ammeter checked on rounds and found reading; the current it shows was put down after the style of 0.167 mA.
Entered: 0.25 mA
